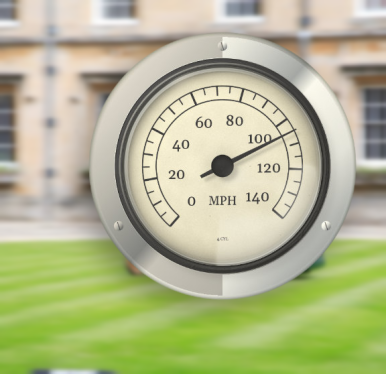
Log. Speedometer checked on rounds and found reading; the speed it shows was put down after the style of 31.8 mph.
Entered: 105 mph
